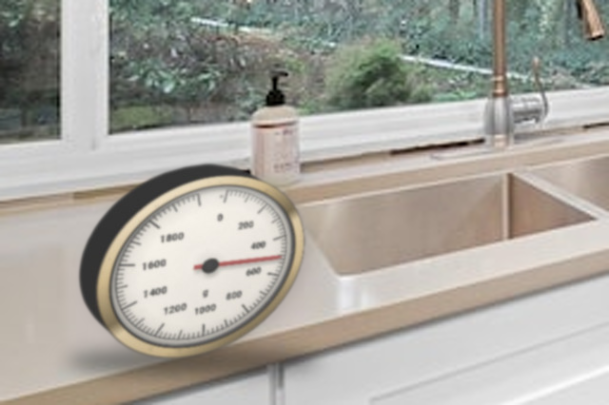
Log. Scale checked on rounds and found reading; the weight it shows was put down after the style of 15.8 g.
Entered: 500 g
